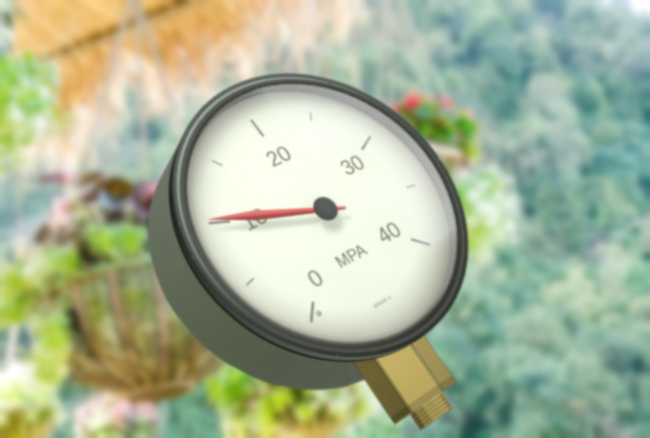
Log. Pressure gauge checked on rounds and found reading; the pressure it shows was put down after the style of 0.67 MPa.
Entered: 10 MPa
